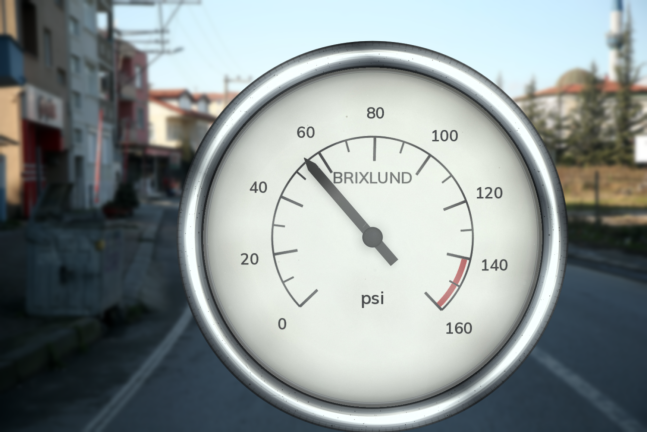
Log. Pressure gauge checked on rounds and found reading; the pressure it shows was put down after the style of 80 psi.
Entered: 55 psi
